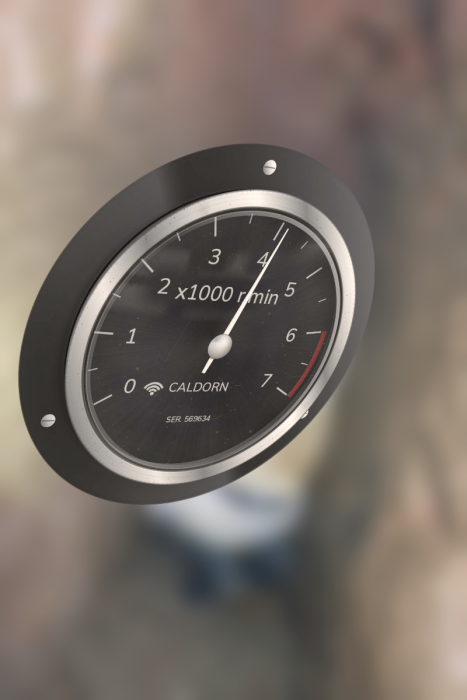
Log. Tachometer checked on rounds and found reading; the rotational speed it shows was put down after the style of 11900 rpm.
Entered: 4000 rpm
